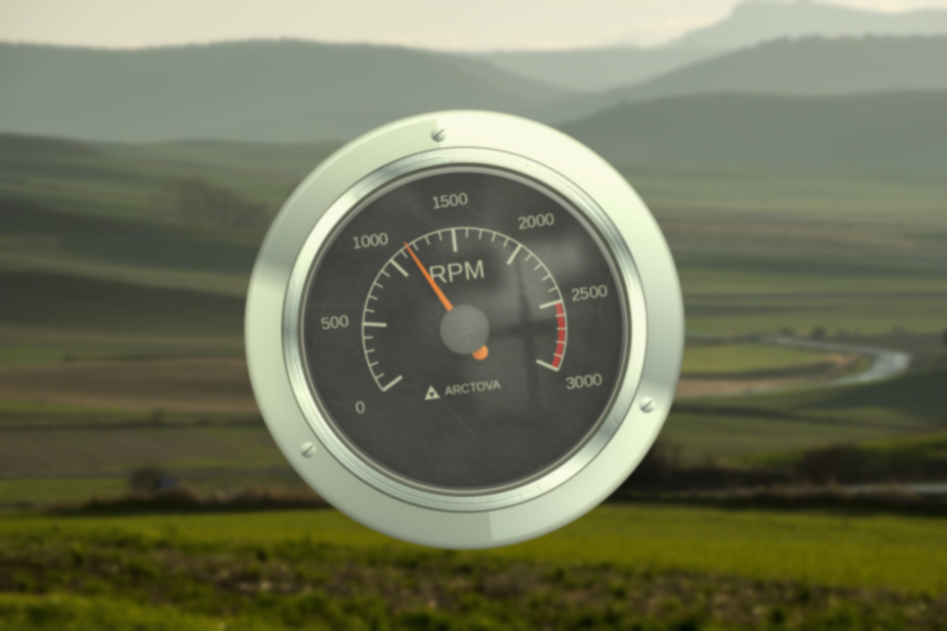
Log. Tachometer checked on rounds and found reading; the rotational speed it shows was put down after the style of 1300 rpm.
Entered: 1150 rpm
